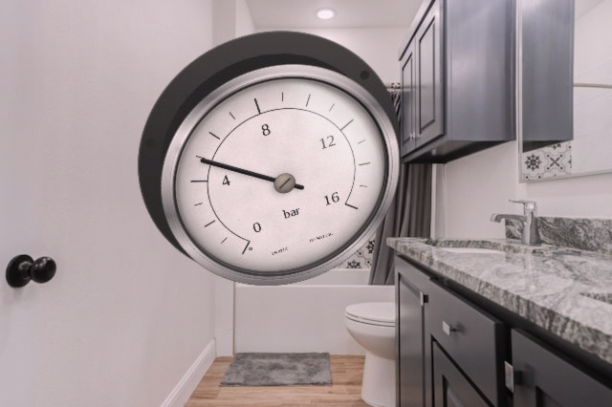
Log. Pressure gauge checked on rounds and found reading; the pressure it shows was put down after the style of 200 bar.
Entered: 5 bar
